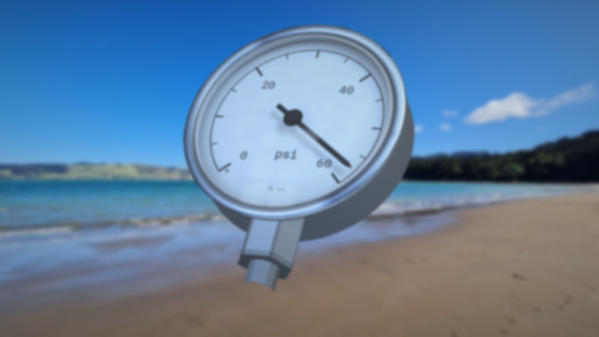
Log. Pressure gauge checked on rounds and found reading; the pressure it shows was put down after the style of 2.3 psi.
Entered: 57.5 psi
